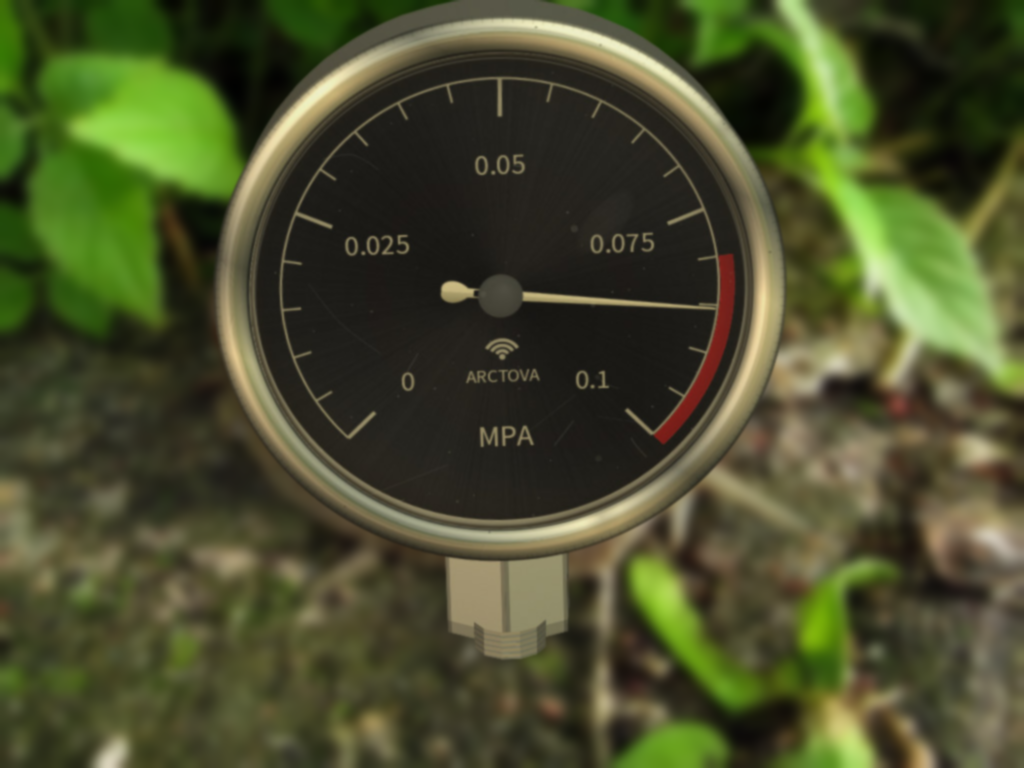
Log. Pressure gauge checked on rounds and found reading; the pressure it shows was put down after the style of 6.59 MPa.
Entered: 0.085 MPa
